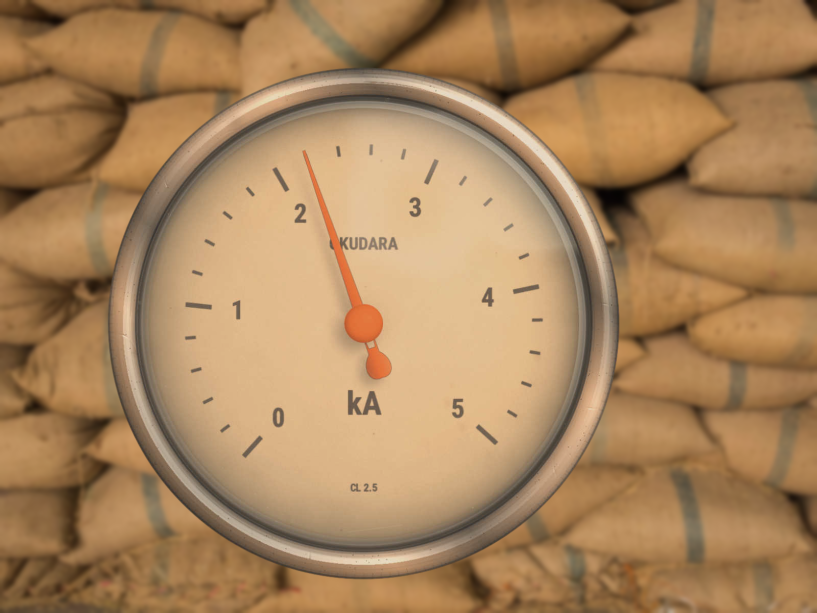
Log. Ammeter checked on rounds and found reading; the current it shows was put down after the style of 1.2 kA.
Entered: 2.2 kA
